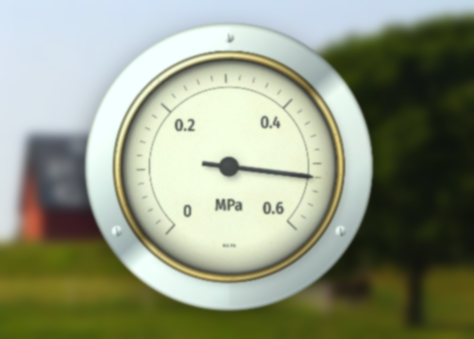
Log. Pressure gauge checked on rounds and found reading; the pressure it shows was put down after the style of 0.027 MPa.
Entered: 0.52 MPa
